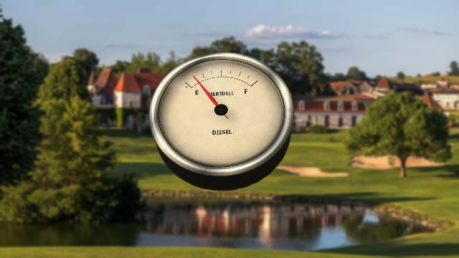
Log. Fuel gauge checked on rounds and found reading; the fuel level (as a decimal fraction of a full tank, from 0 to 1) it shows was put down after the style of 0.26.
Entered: 0.125
